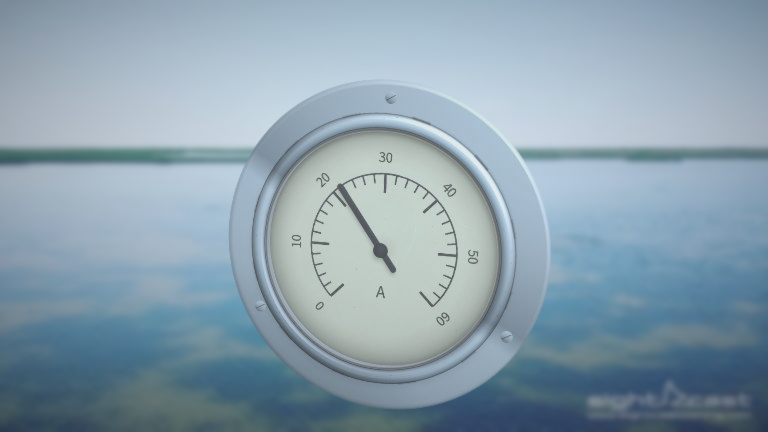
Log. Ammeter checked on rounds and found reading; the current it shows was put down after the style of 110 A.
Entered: 22 A
